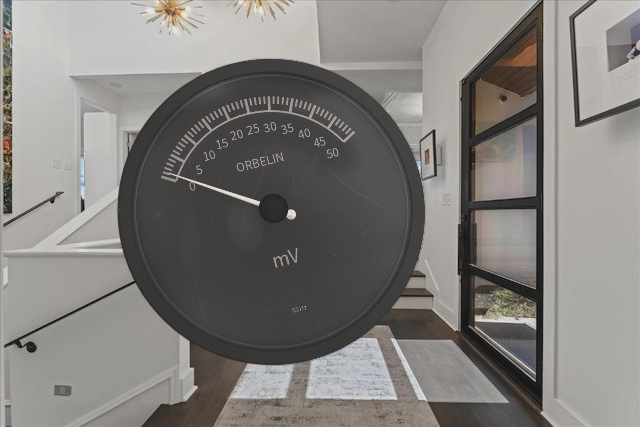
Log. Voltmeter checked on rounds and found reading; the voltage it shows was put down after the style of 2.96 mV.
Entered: 1 mV
